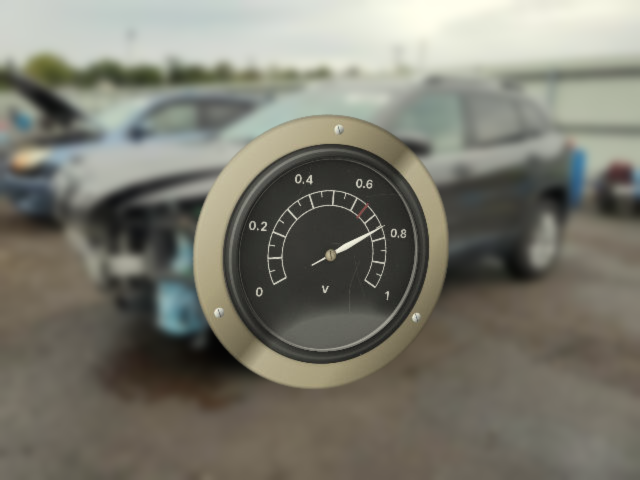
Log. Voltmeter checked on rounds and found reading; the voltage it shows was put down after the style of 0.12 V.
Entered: 0.75 V
